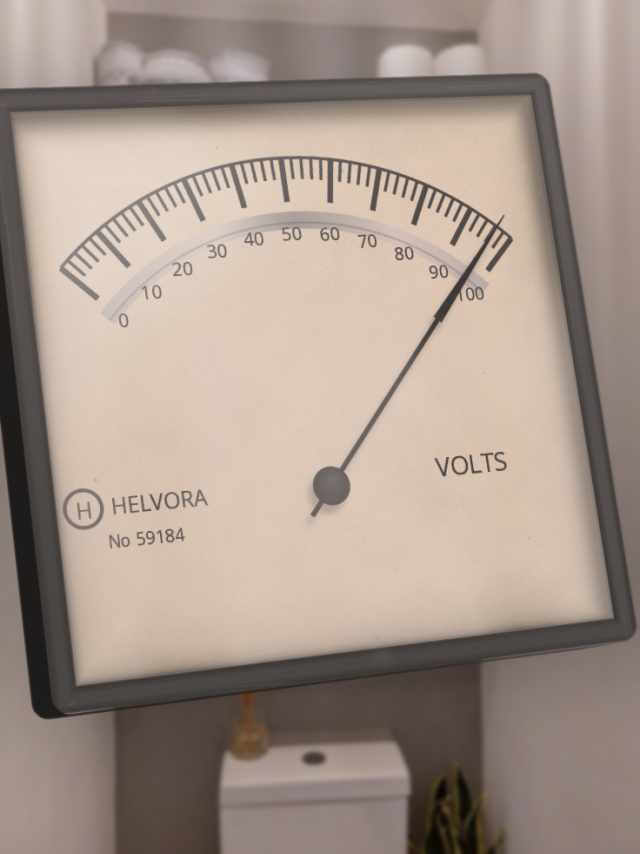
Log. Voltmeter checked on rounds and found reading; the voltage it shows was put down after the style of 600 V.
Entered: 96 V
